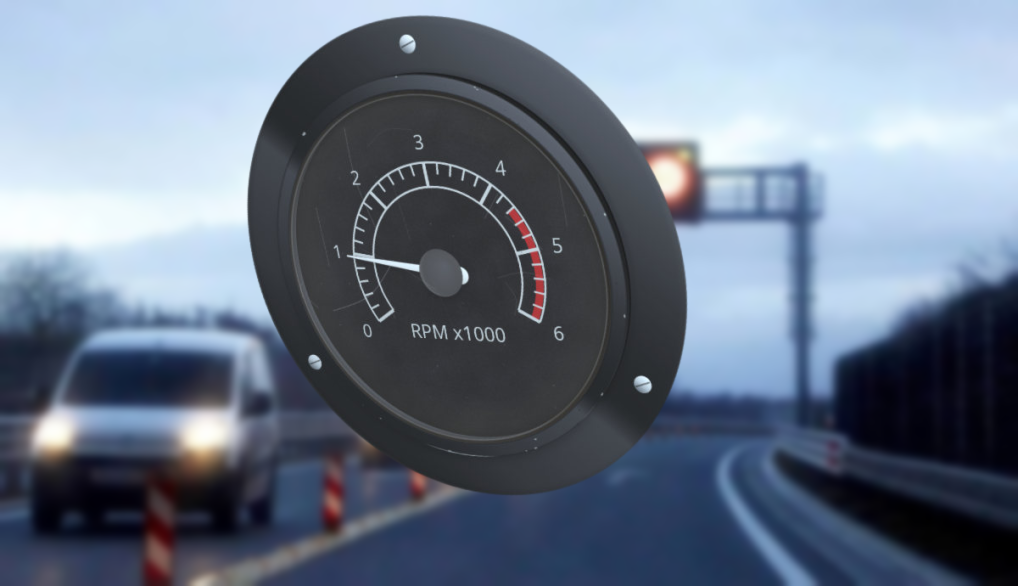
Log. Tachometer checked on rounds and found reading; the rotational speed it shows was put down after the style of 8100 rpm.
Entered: 1000 rpm
